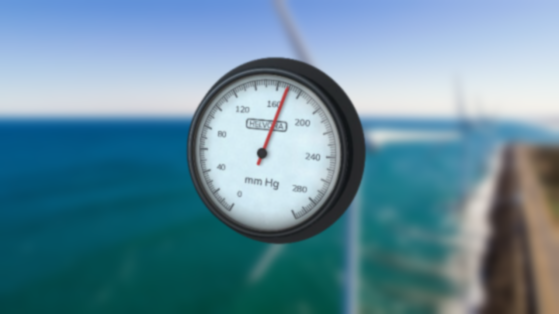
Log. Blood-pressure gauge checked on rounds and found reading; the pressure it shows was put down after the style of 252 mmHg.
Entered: 170 mmHg
